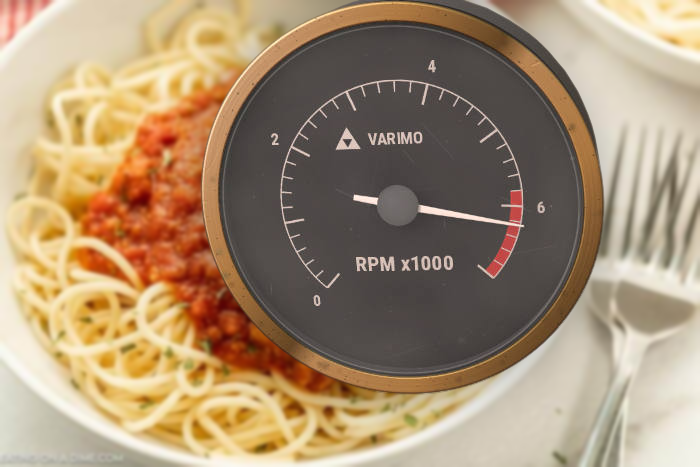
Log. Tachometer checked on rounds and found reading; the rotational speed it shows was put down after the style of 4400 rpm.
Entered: 6200 rpm
